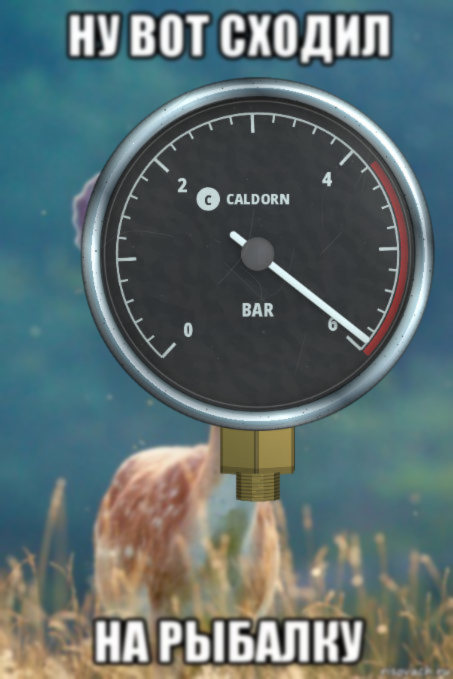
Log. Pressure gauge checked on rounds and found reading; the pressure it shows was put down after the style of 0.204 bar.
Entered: 5.9 bar
